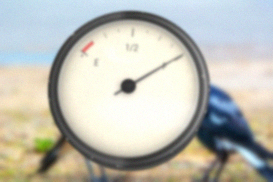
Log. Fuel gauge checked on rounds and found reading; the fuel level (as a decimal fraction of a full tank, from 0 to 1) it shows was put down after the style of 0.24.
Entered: 1
